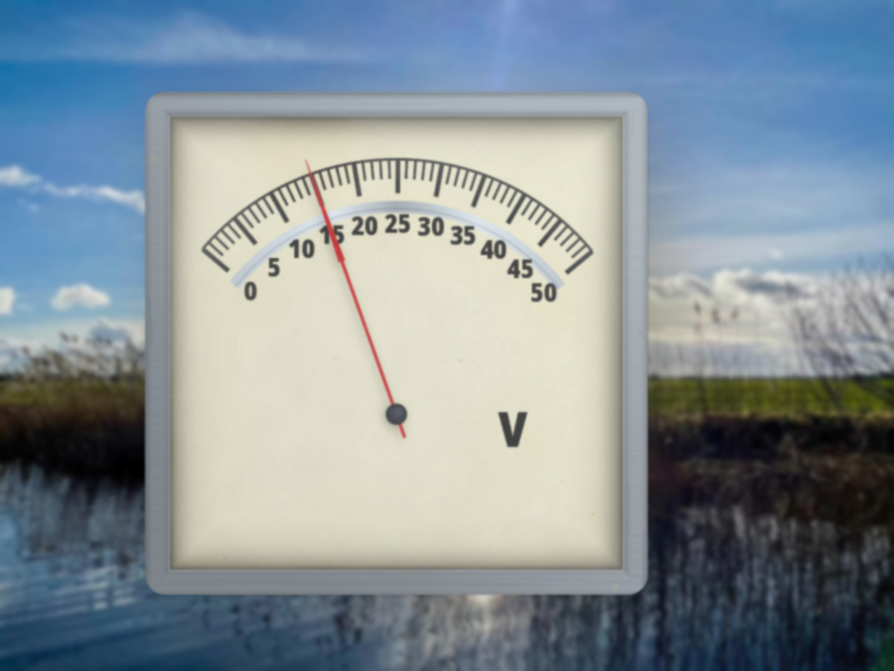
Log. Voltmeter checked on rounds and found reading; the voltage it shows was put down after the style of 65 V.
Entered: 15 V
